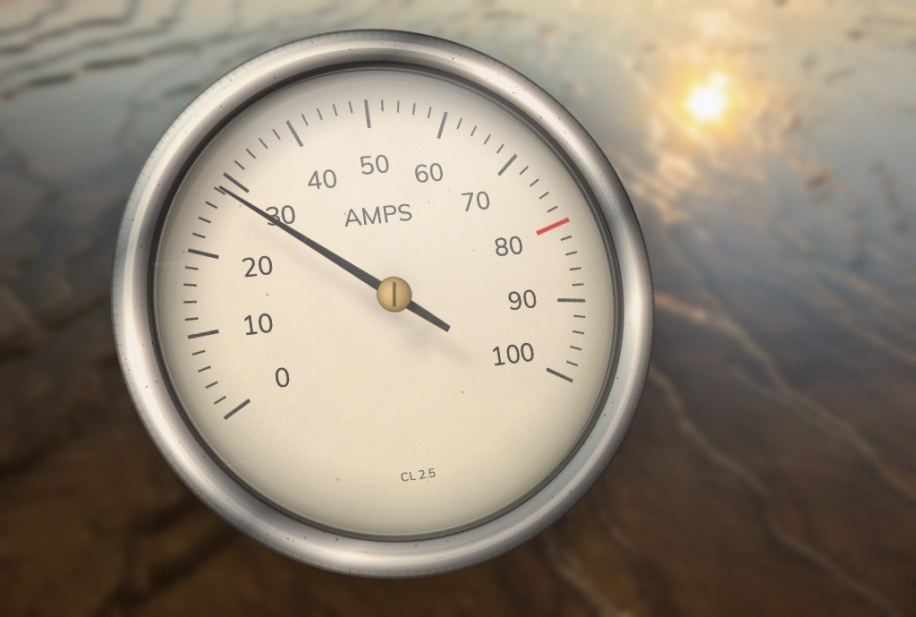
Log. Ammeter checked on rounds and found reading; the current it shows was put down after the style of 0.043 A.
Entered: 28 A
